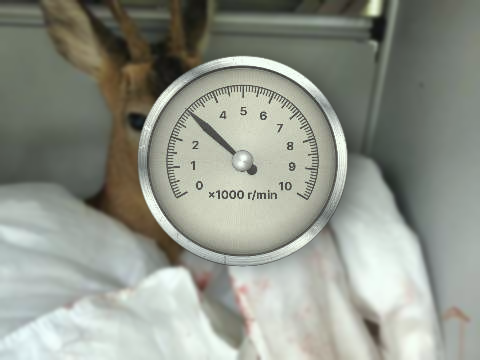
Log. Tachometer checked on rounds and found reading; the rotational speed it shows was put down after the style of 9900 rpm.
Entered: 3000 rpm
